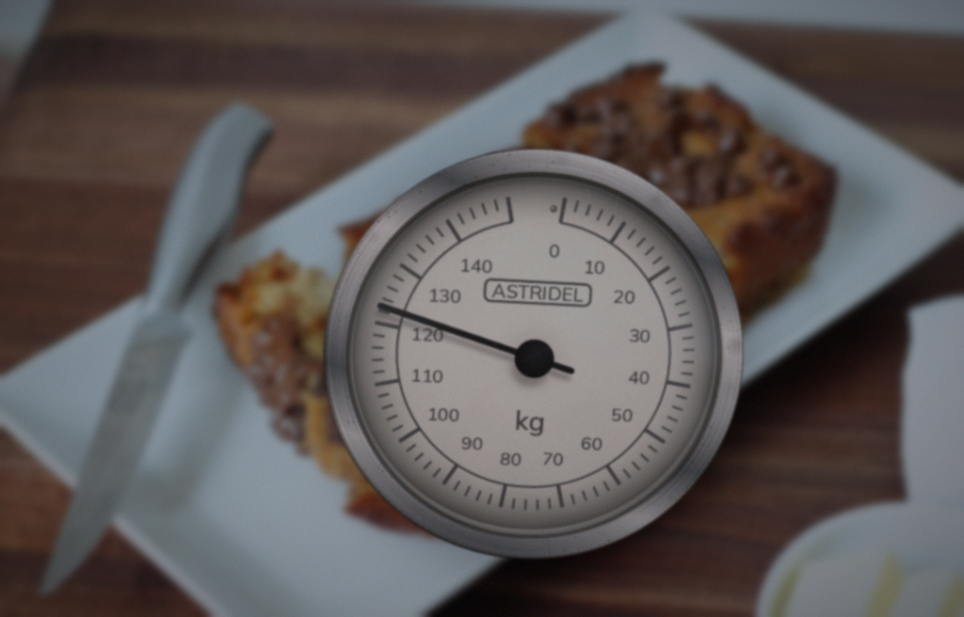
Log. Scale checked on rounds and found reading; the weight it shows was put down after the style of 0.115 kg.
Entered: 123 kg
